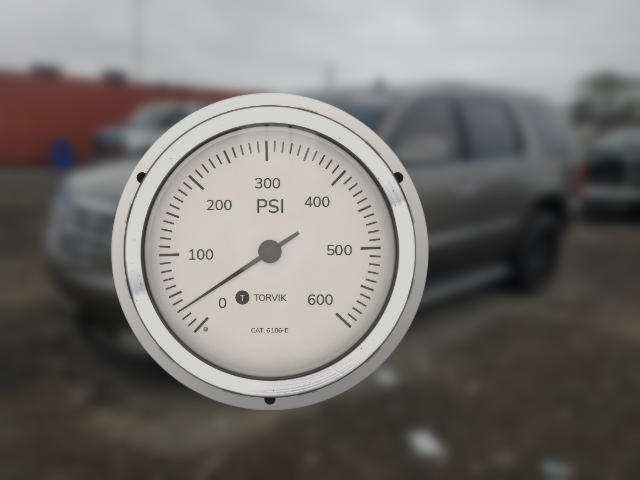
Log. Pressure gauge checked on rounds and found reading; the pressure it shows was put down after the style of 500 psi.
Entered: 30 psi
